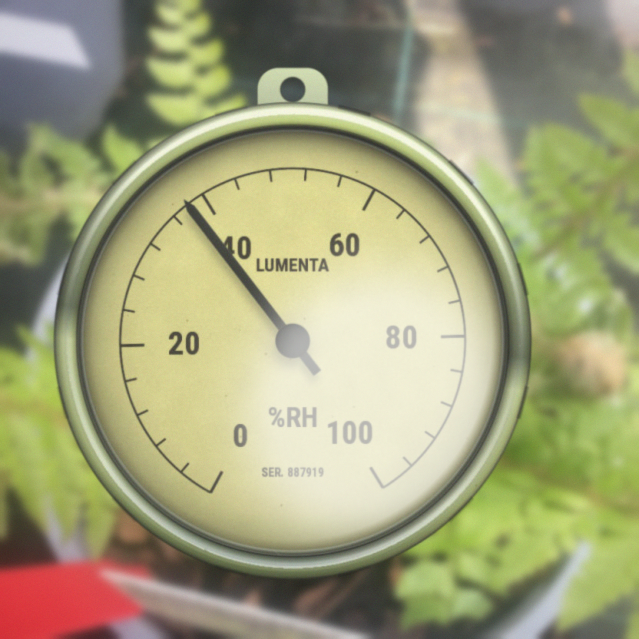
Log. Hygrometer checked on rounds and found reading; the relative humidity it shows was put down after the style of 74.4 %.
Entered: 38 %
